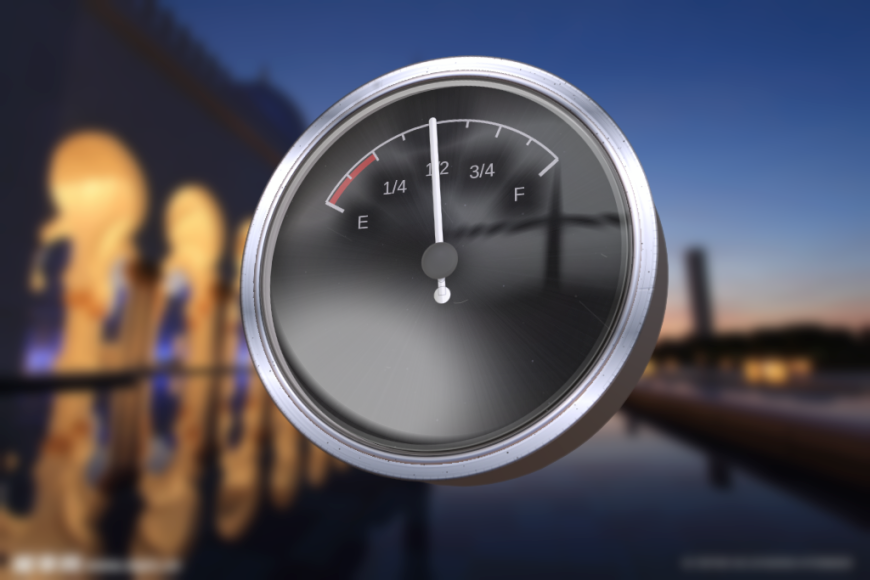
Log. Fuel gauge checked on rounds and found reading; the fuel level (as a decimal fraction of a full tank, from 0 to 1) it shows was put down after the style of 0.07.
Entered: 0.5
